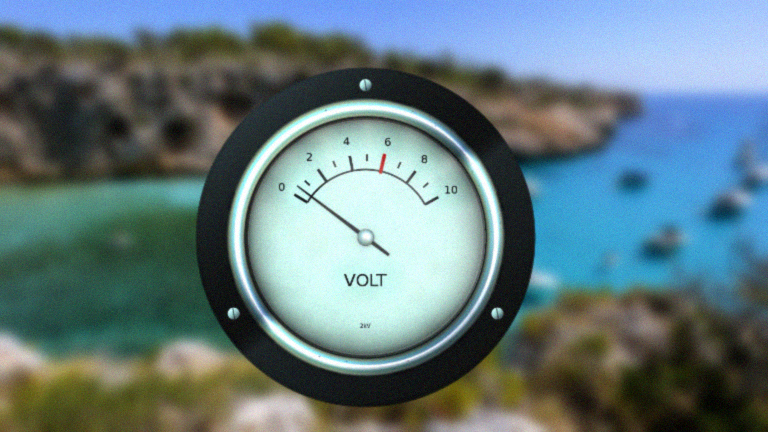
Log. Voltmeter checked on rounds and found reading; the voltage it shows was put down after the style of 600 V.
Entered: 0.5 V
